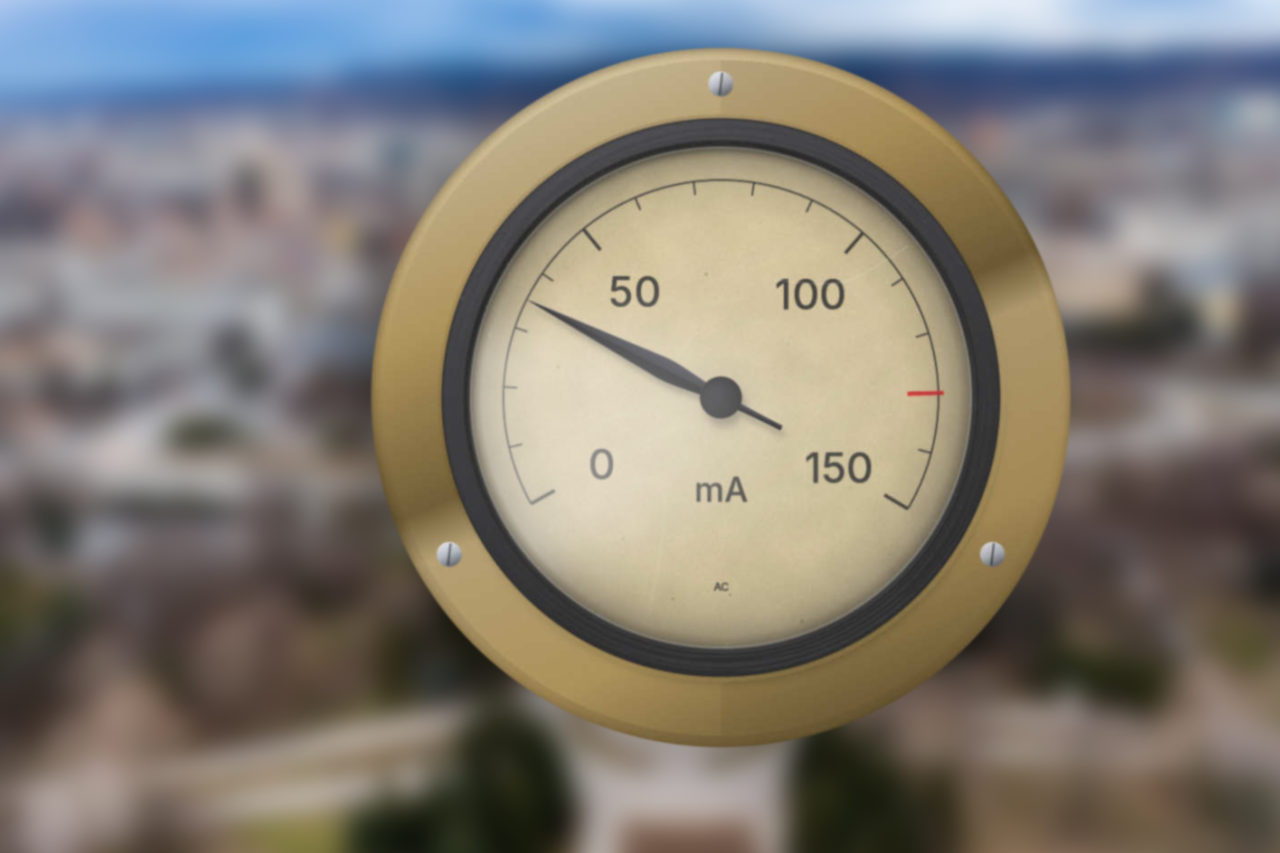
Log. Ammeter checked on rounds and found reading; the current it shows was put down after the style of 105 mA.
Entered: 35 mA
